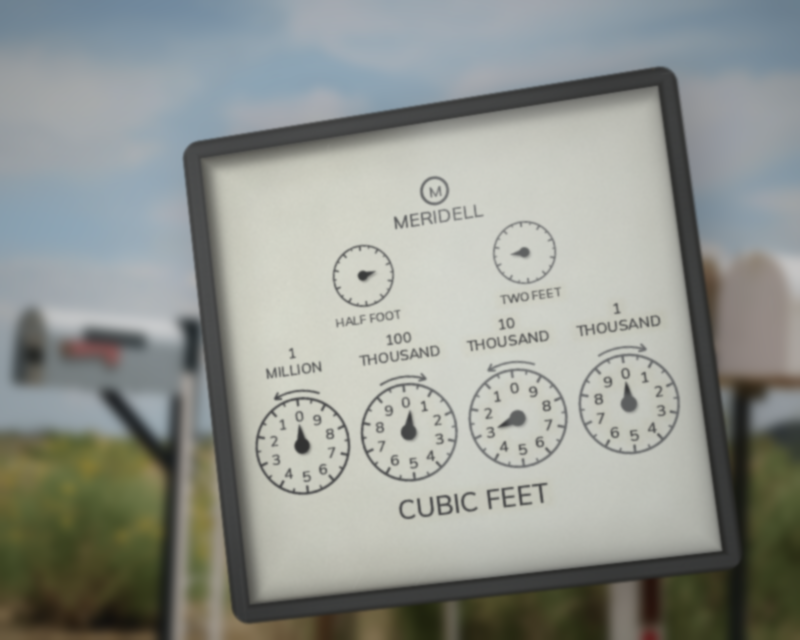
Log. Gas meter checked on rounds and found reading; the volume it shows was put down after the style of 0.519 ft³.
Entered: 3000 ft³
